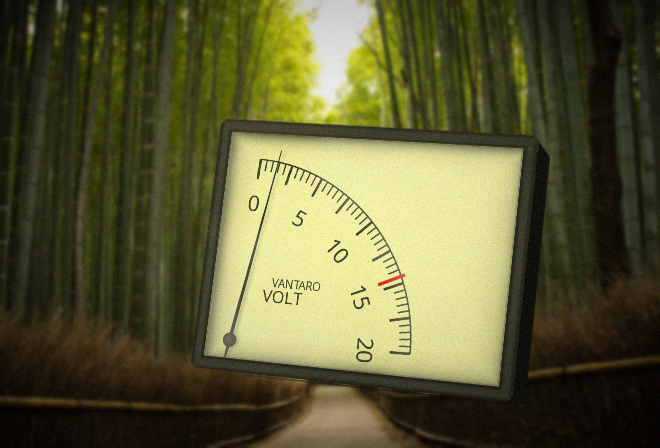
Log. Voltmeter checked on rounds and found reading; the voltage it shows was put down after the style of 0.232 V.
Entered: 1.5 V
